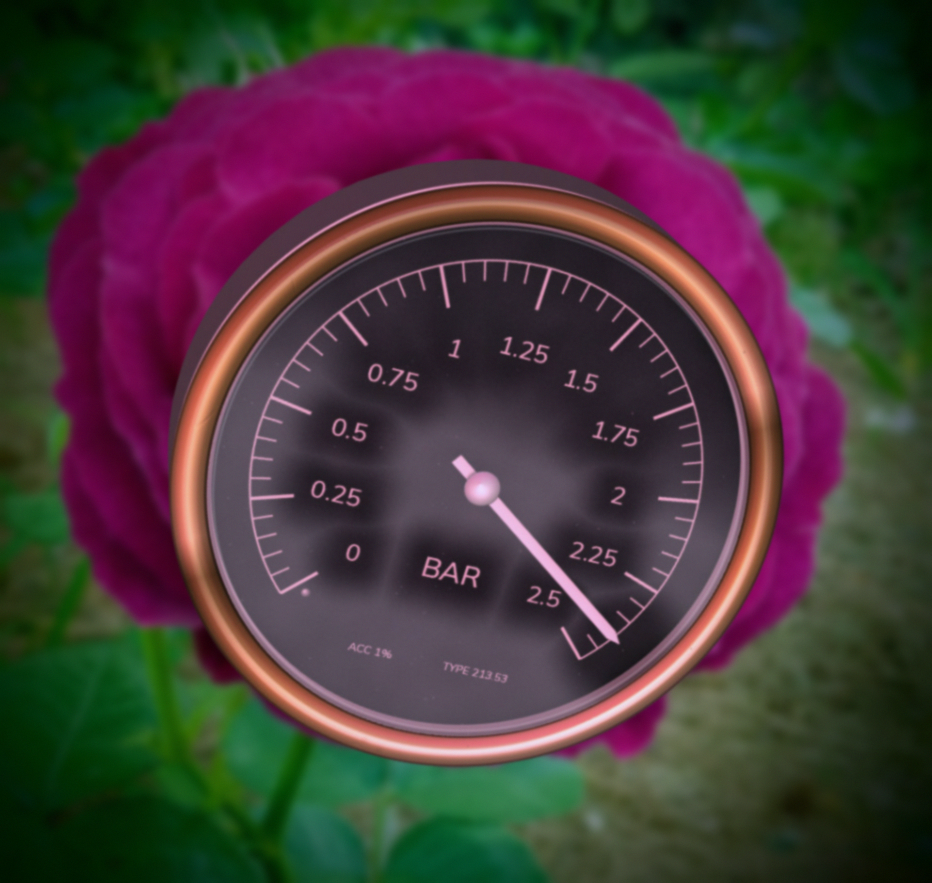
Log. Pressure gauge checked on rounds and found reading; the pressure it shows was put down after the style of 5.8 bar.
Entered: 2.4 bar
